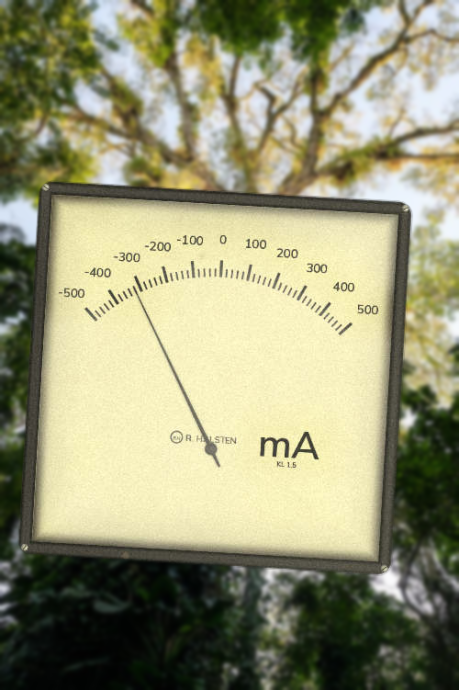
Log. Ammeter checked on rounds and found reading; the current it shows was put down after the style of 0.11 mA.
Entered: -320 mA
